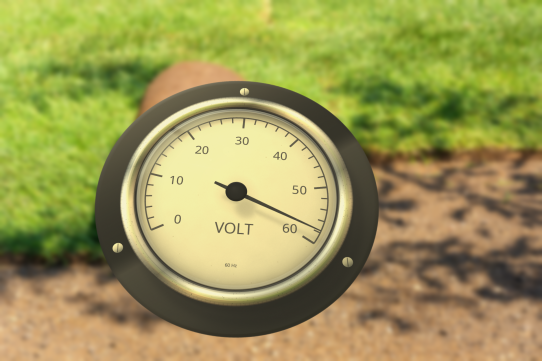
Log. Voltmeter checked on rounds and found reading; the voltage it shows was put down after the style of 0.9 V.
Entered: 58 V
